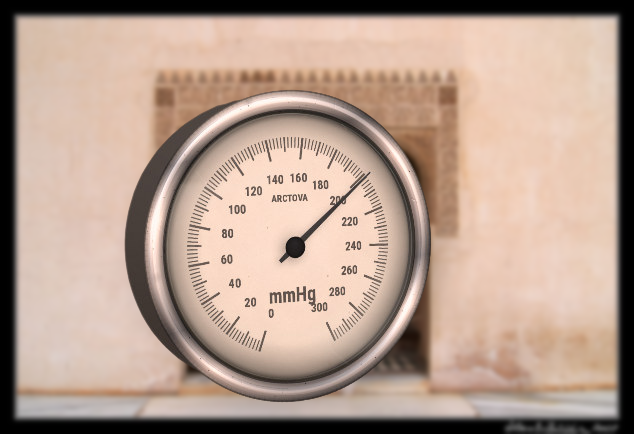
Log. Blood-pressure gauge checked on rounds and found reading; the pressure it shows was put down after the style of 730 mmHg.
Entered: 200 mmHg
